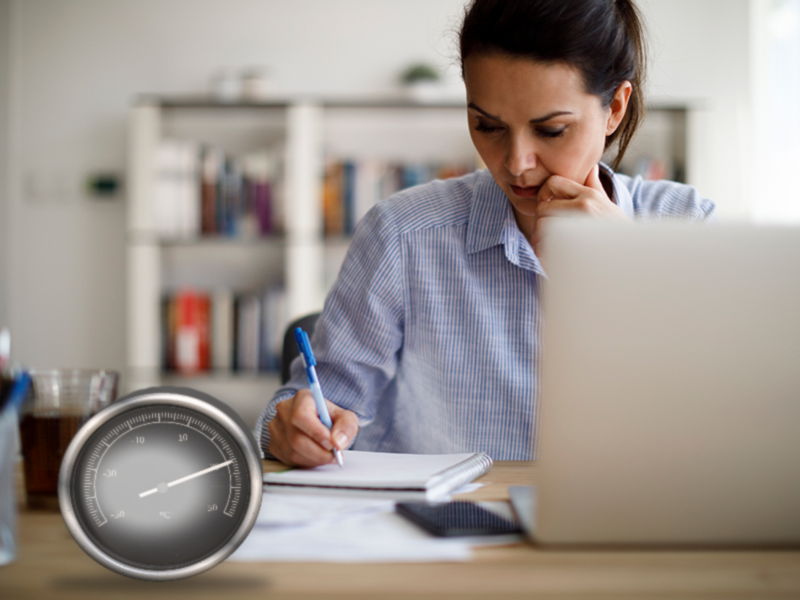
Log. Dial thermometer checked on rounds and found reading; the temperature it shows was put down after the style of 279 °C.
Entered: 30 °C
